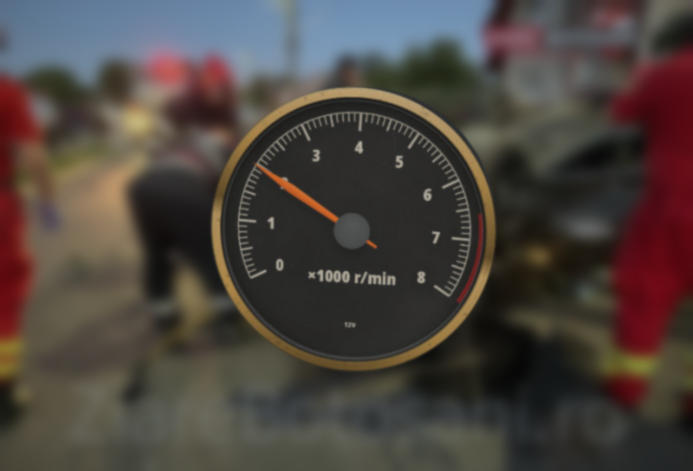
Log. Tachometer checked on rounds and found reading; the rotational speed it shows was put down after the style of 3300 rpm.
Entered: 2000 rpm
